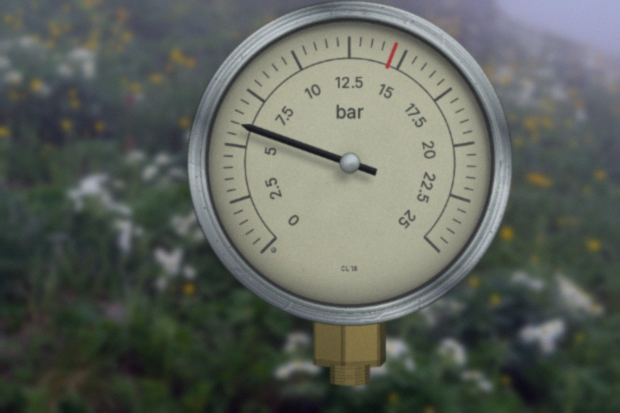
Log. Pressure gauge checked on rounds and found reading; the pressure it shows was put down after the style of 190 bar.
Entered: 6 bar
